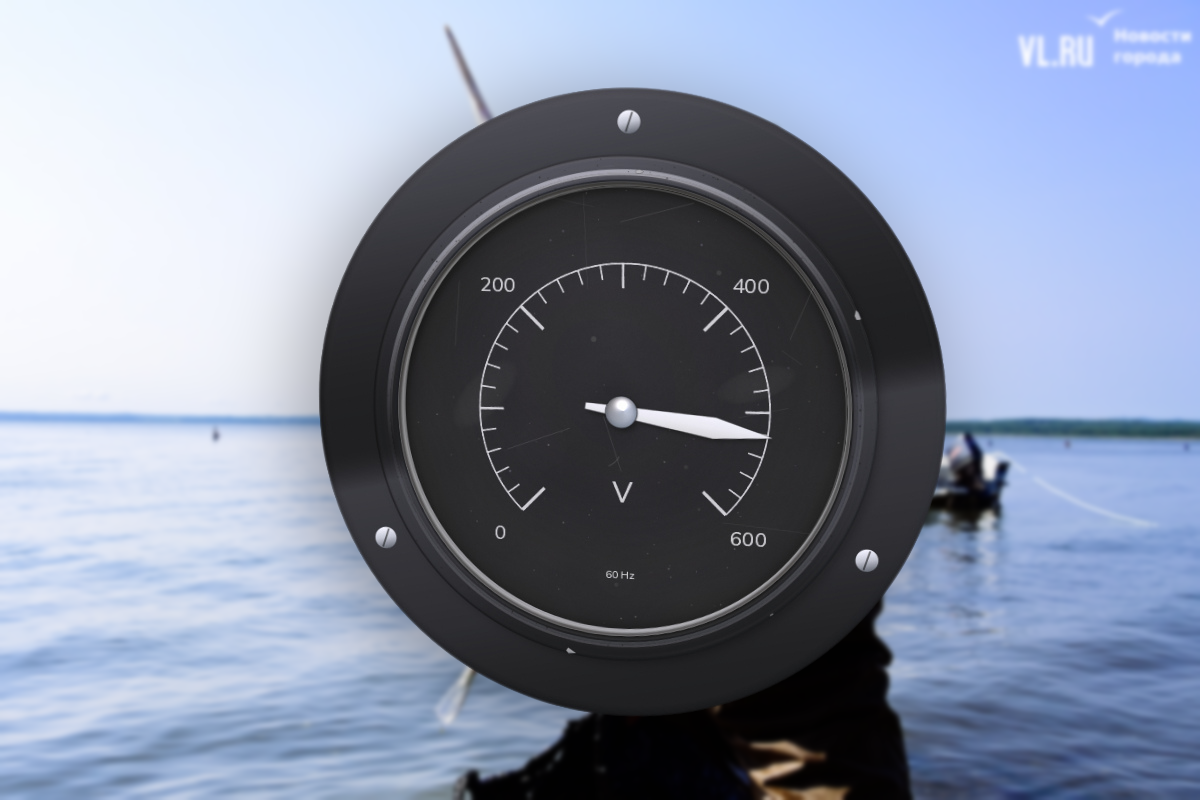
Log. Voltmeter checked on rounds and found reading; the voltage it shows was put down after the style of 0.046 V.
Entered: 520 V
